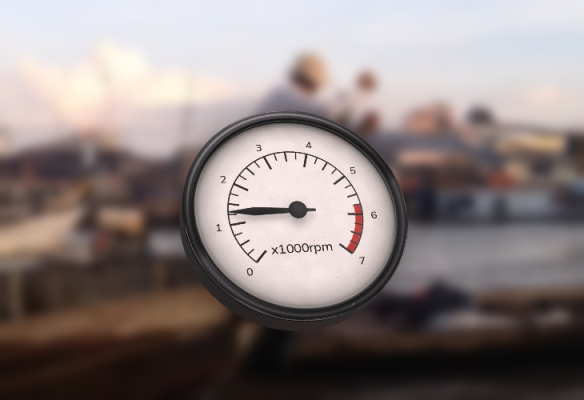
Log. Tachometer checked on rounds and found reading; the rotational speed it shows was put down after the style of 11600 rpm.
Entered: 1250 rpm
